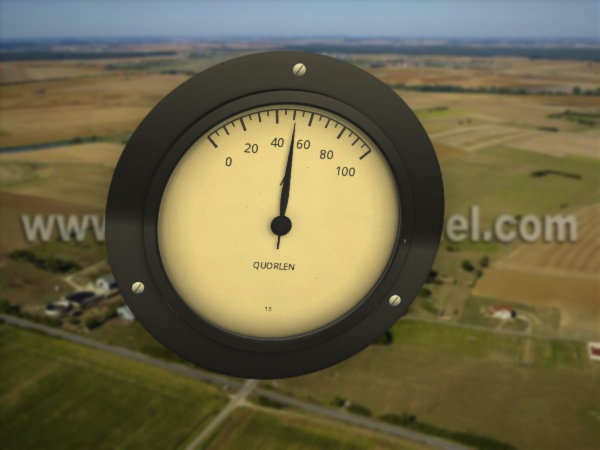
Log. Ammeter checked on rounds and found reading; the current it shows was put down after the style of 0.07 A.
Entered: 50 A
